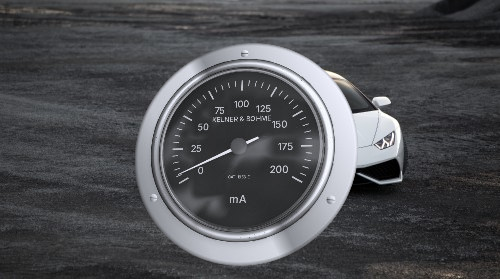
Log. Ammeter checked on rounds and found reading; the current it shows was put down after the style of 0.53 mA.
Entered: 5 mA
